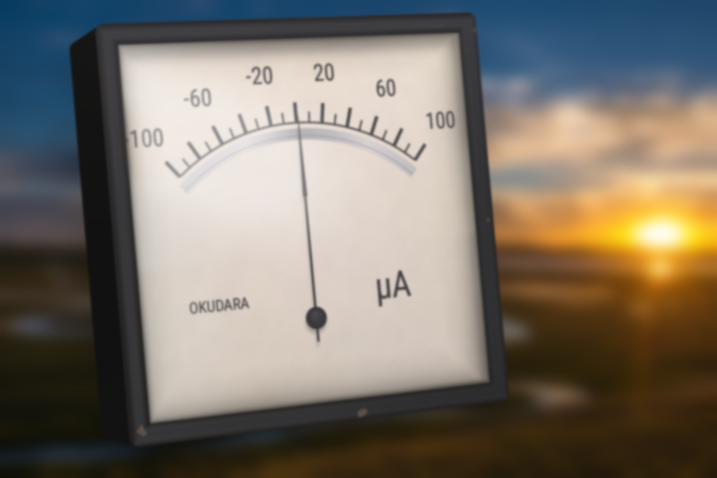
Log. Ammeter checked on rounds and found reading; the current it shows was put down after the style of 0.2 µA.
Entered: 0 µA
